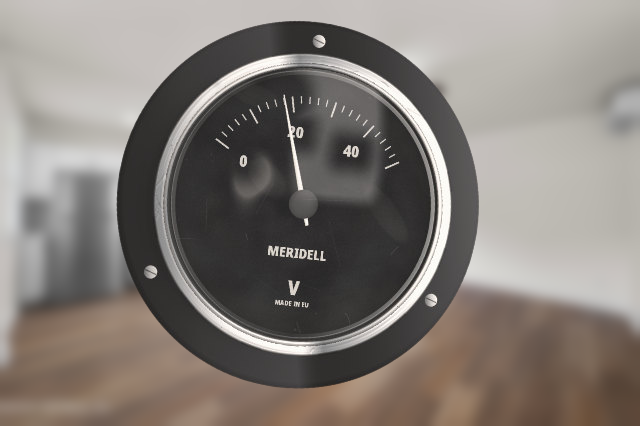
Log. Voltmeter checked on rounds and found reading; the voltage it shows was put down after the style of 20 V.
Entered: 18 V
